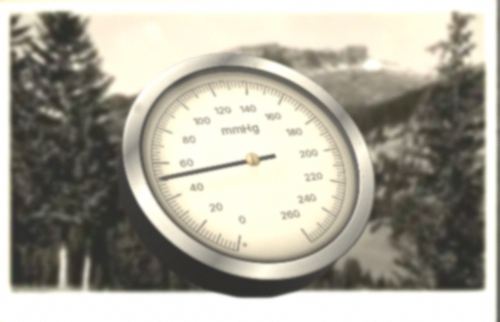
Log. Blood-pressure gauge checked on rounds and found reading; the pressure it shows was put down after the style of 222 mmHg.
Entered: 50 mmHg
